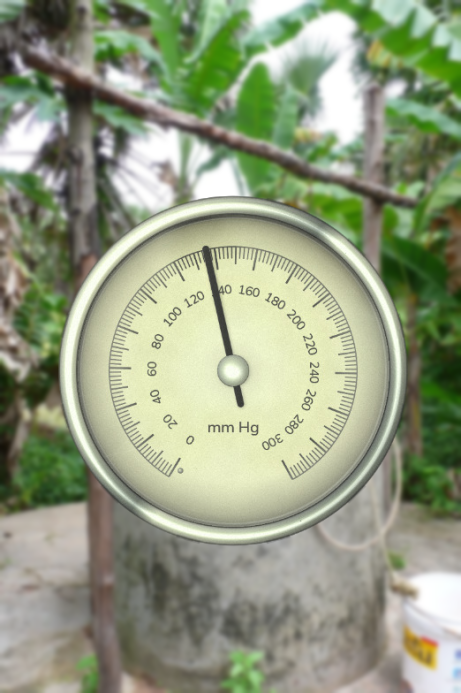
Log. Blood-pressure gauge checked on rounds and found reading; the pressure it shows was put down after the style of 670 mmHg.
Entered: 136 mmHg
